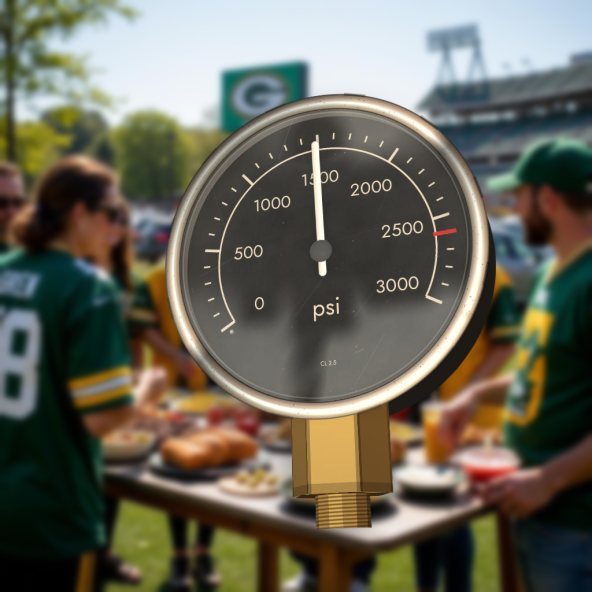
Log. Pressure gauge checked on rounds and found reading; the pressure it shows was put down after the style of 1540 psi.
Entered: 1500 psi
